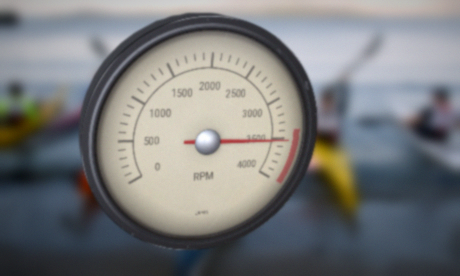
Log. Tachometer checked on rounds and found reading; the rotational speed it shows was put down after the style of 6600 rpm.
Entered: 3500 rpm
